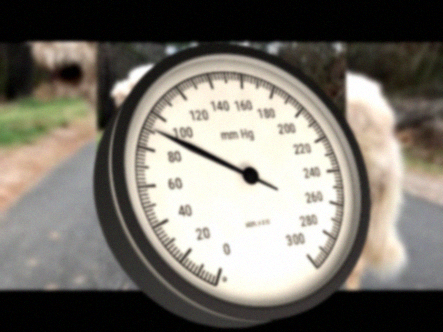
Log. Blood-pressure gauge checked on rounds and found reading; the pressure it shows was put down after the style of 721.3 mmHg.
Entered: 90 mmHg
